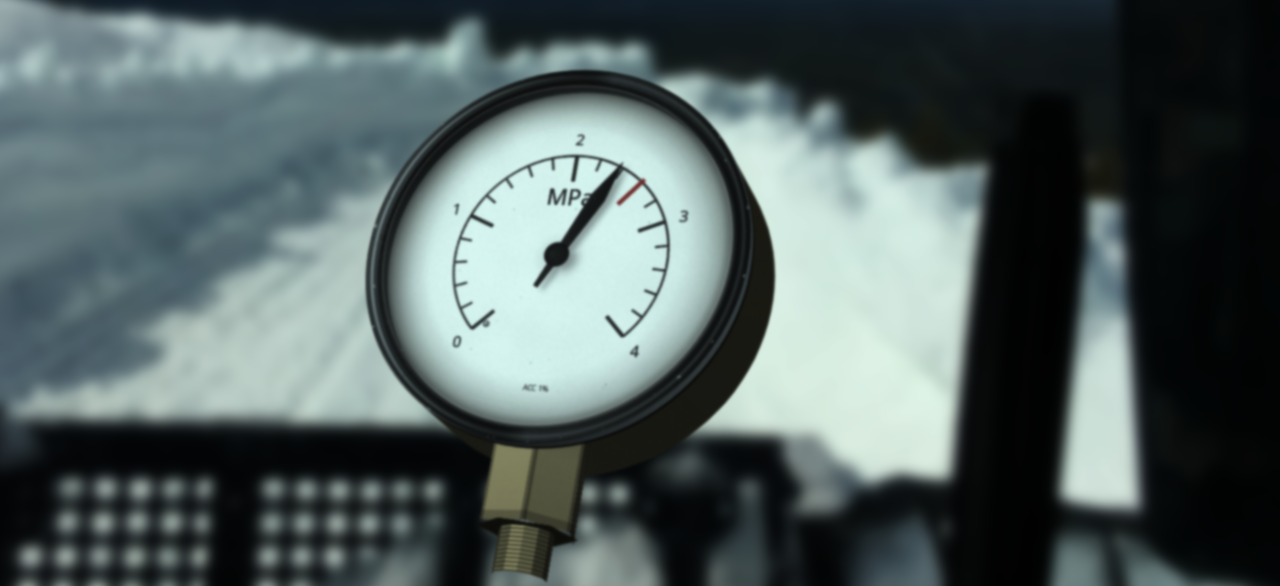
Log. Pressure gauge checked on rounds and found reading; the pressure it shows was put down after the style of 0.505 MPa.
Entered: 2.4 MPa
